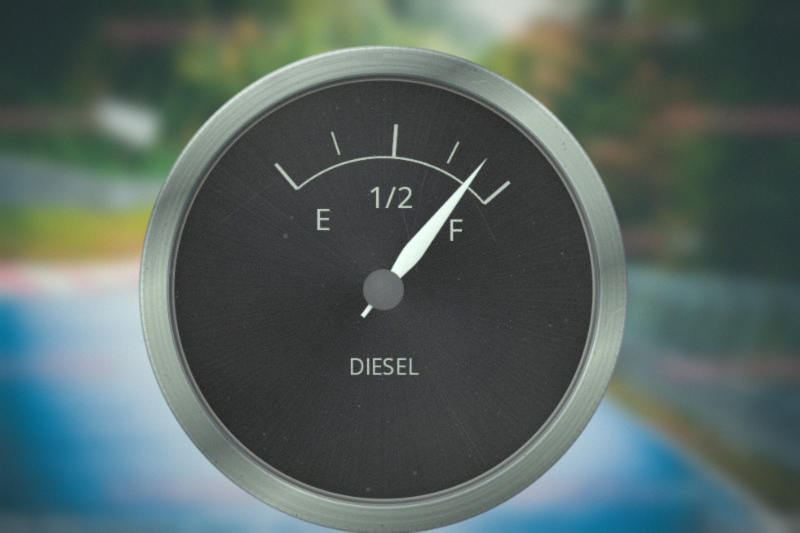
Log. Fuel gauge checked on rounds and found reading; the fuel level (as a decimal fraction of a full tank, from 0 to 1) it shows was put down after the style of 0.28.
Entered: 0.875
